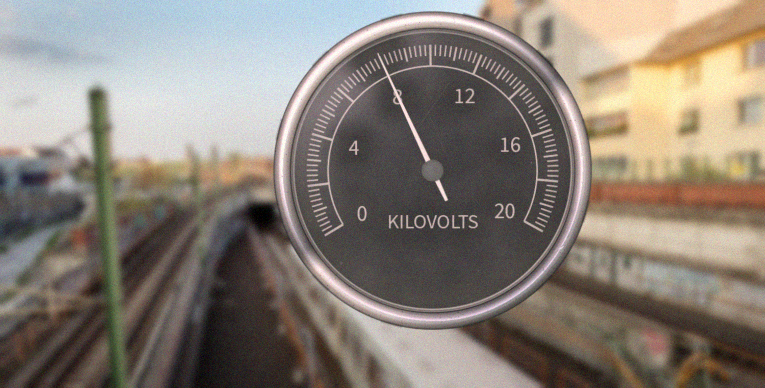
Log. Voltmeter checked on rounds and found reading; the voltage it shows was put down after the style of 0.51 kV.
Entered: 8 kV
